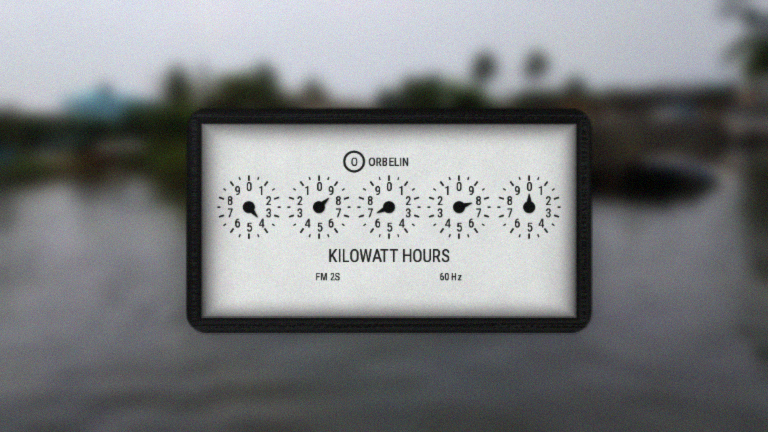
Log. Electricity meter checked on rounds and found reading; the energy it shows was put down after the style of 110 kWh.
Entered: 38680 kWh
